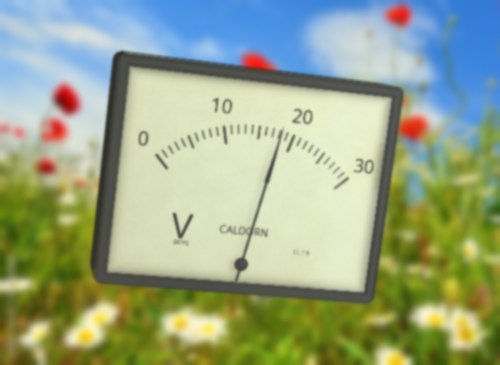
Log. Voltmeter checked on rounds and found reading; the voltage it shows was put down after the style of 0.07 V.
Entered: 18 V
